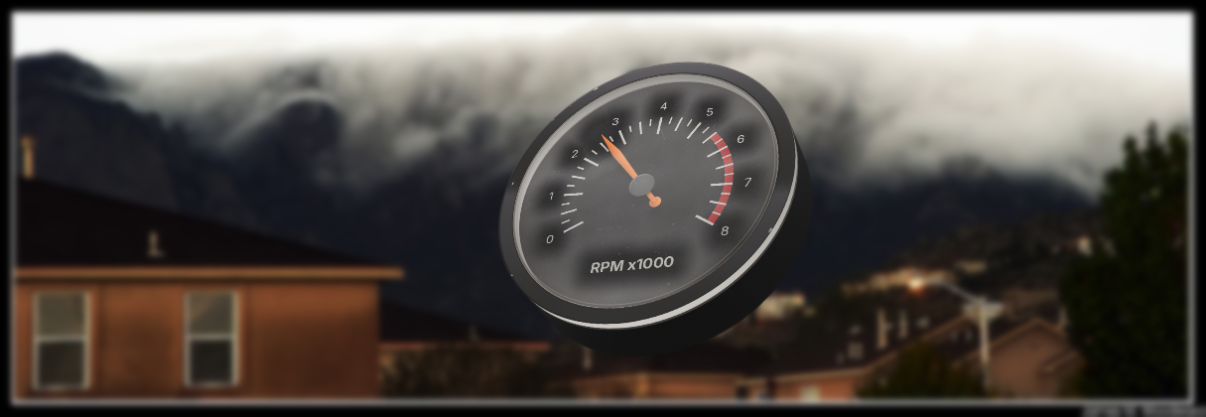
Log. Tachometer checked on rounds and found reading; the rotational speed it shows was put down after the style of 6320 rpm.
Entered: 2625 rpm
